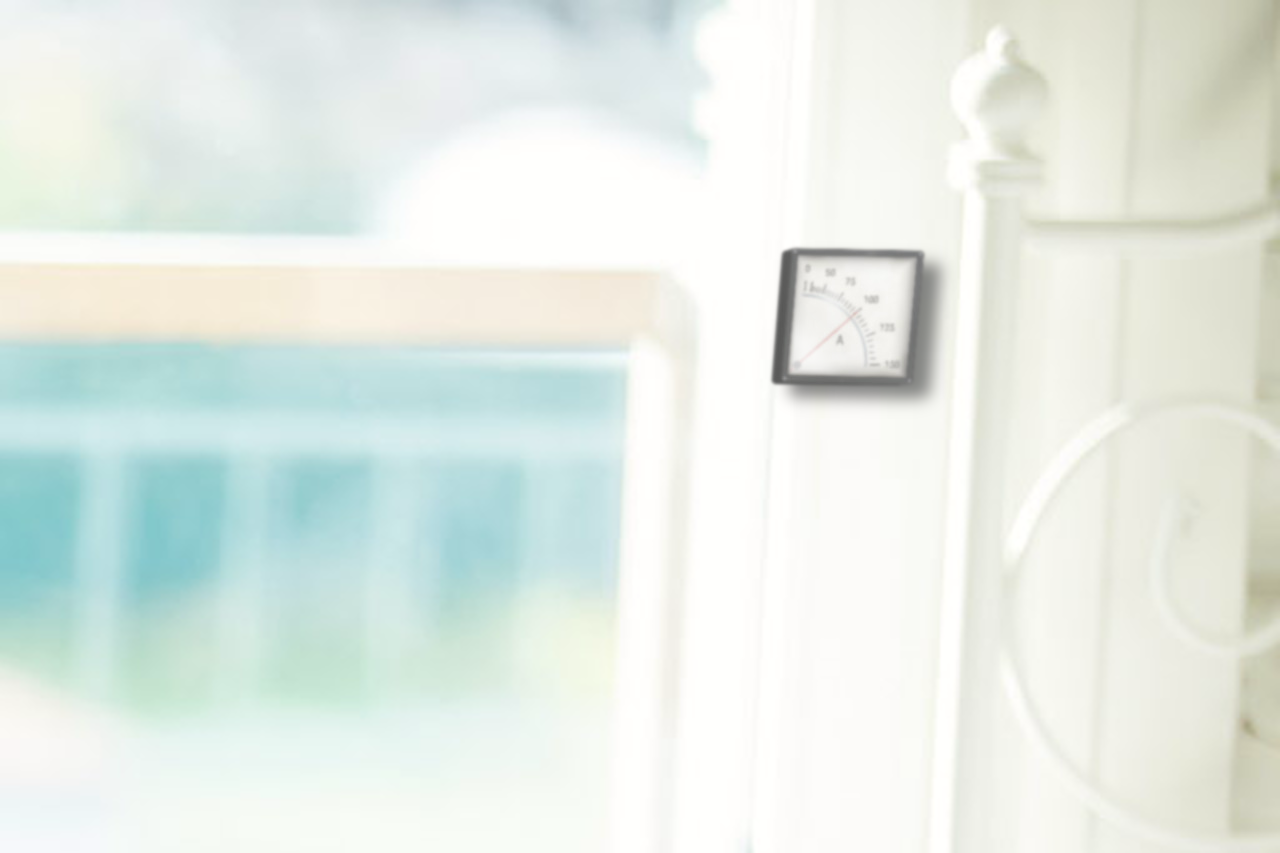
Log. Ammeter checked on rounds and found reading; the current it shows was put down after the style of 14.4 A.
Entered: 100 A
